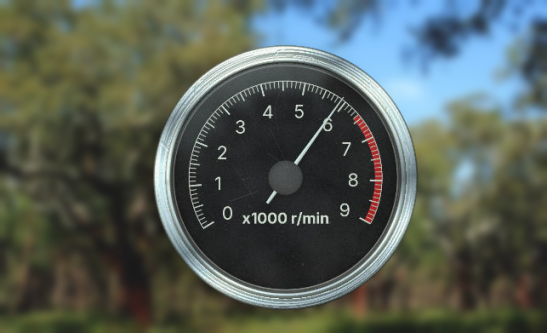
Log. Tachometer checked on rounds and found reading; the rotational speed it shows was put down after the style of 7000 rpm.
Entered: 5900 rpm
